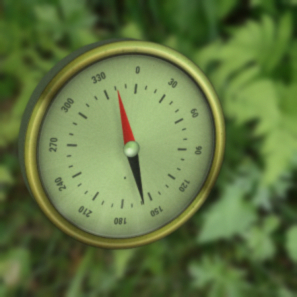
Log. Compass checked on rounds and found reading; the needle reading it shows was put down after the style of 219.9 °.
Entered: 340 °
